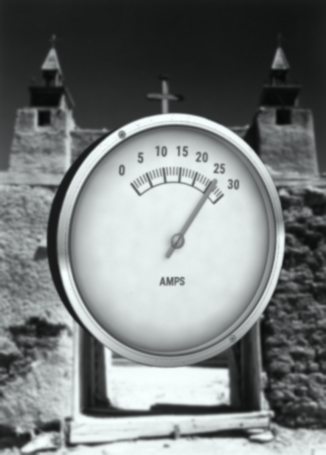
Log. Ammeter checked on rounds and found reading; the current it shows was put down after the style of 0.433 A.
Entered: 25 A
